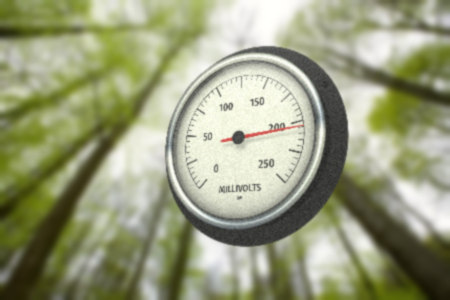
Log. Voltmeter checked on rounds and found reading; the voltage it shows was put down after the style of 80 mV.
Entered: 205 mV
